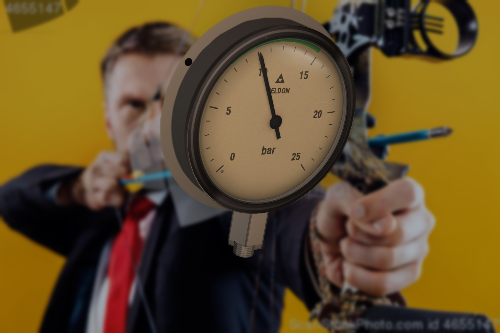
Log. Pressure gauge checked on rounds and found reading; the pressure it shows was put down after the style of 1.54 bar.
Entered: 10 bar
